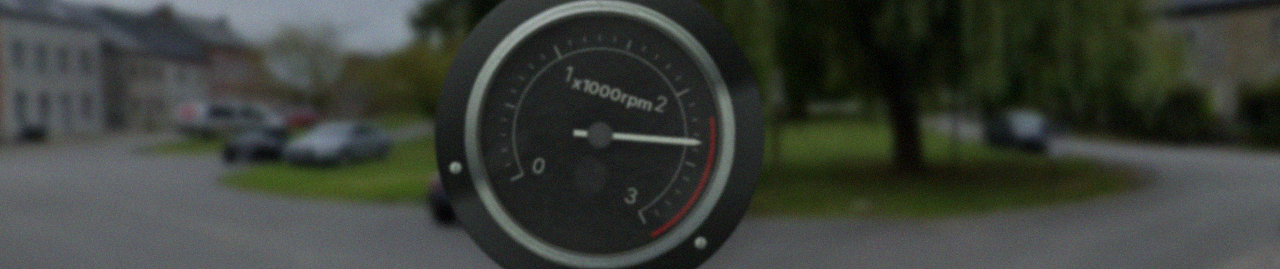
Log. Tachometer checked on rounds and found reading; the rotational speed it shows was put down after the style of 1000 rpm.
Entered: 2350 rpm
